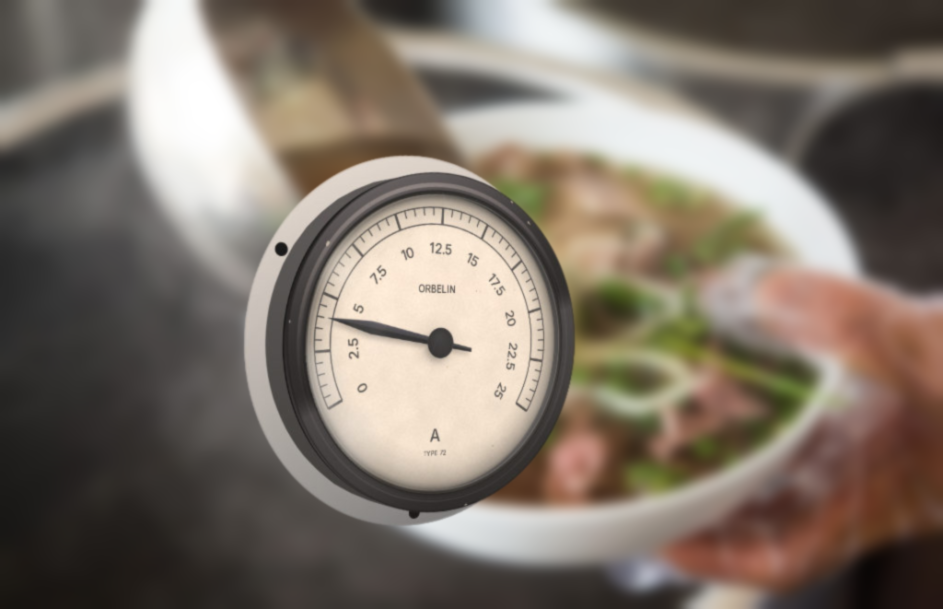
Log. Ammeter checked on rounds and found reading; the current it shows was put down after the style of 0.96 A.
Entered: 4 A
